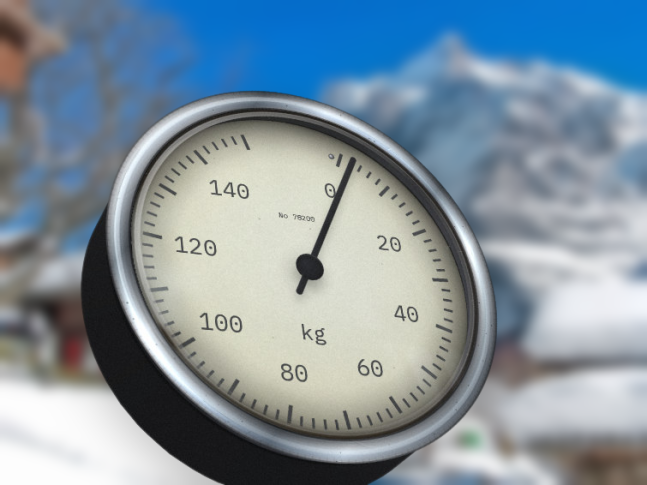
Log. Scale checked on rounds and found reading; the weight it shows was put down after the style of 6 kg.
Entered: 2 kg
